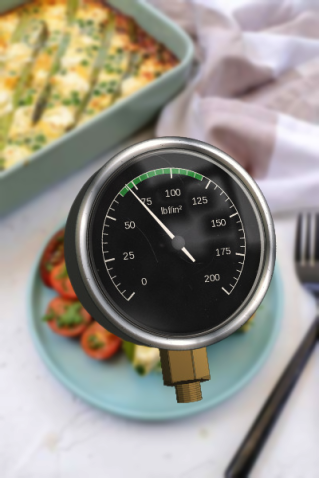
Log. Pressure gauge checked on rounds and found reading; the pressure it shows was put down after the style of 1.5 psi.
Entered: 70 psi
